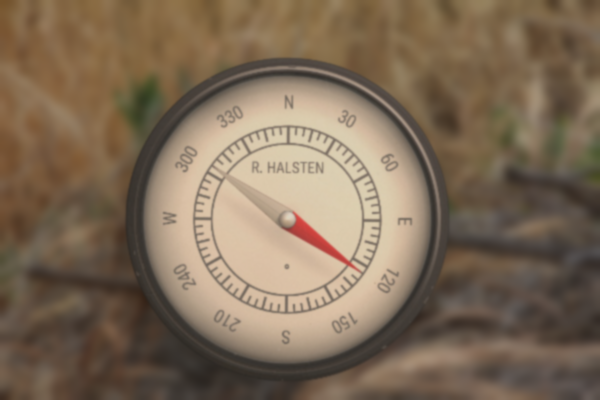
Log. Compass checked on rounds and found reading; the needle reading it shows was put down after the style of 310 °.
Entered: 125 °
